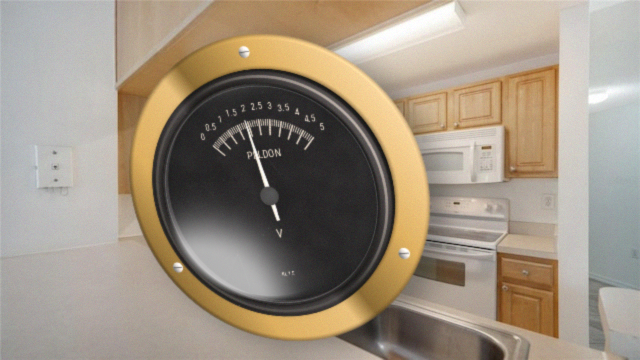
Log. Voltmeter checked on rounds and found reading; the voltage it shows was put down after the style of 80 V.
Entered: 2 V
